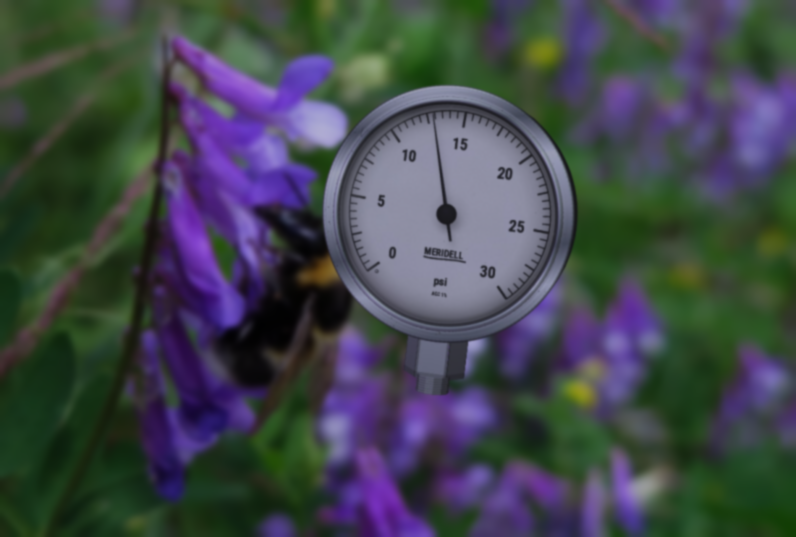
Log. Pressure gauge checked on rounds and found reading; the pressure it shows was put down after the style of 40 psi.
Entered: 13 psi
